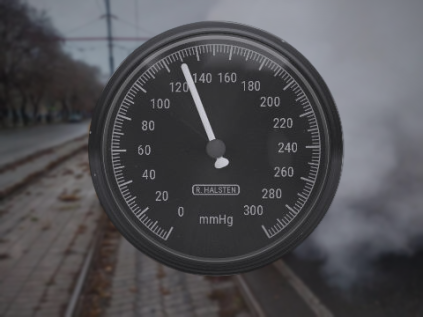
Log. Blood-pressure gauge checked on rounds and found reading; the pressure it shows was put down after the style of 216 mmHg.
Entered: 130 mmHg
